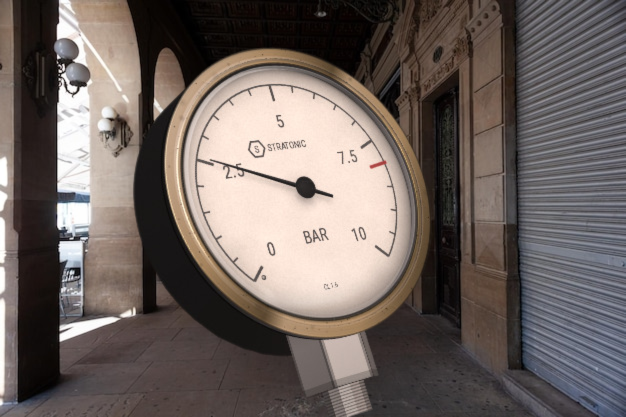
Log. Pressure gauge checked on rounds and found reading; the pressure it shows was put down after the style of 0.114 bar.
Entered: 2.5 bar
